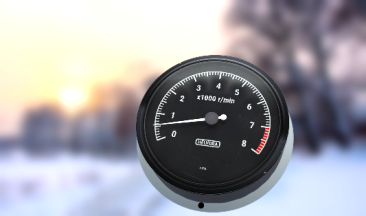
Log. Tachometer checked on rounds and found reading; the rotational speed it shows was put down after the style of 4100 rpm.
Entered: 500 rpm
